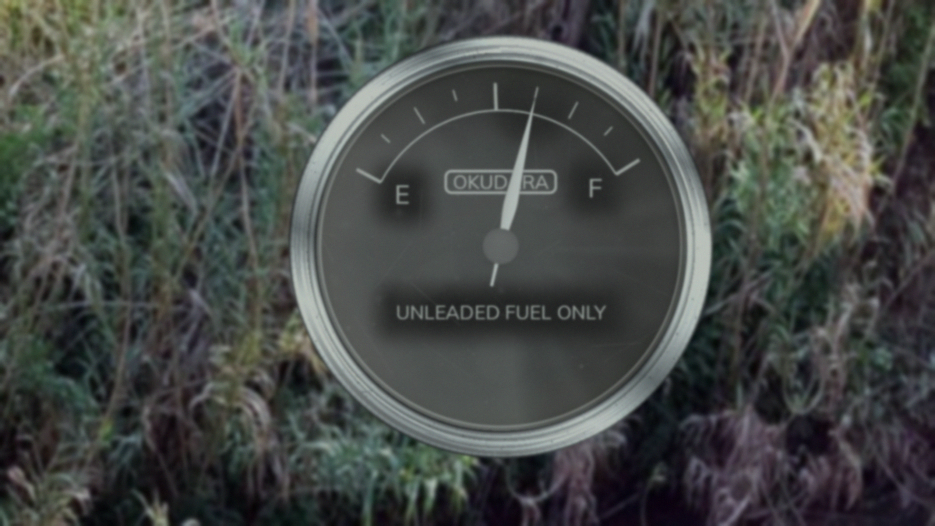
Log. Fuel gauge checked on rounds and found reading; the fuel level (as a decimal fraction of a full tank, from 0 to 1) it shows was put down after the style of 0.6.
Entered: 0.625
